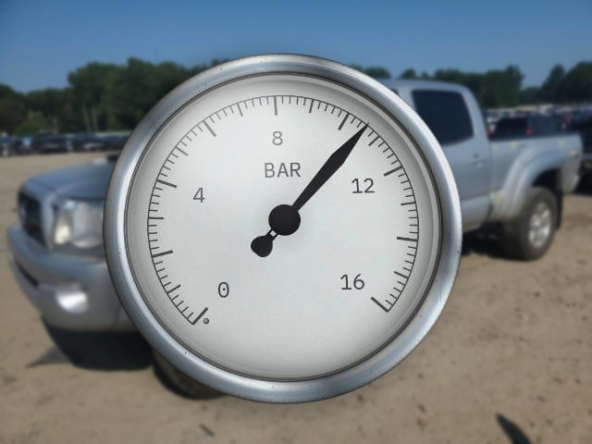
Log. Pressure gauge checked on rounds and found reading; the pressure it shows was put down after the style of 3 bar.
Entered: 10.6 bar
